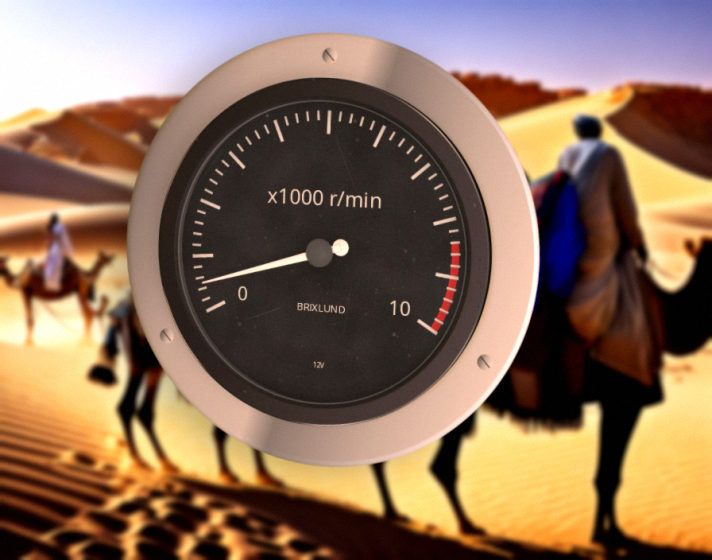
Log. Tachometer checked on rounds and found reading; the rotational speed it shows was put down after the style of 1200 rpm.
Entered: 500 rpm
